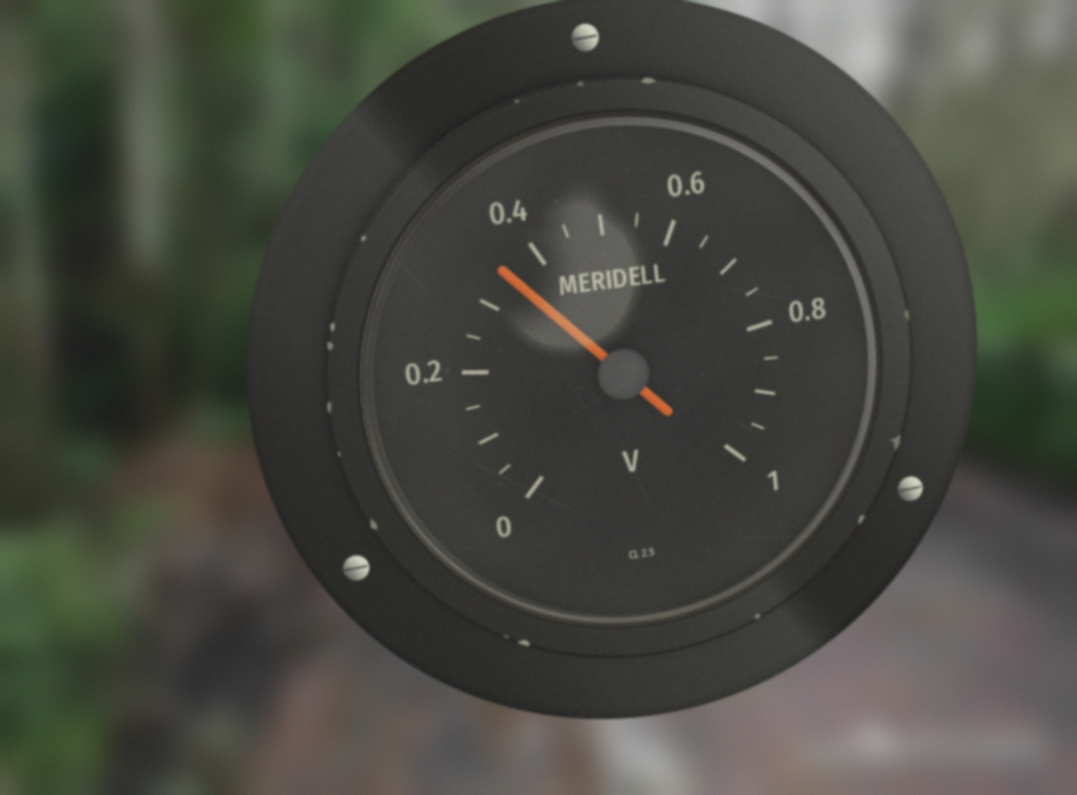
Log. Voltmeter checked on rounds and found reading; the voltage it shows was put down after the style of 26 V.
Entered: 0.35 V
